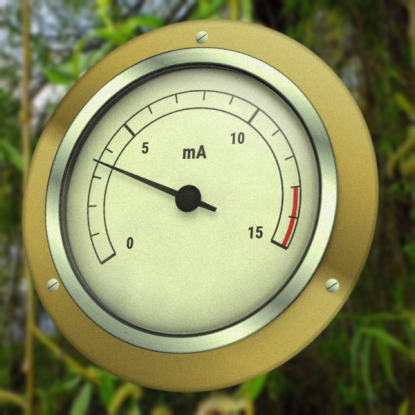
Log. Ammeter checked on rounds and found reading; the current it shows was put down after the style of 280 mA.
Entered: 3.5 mA
